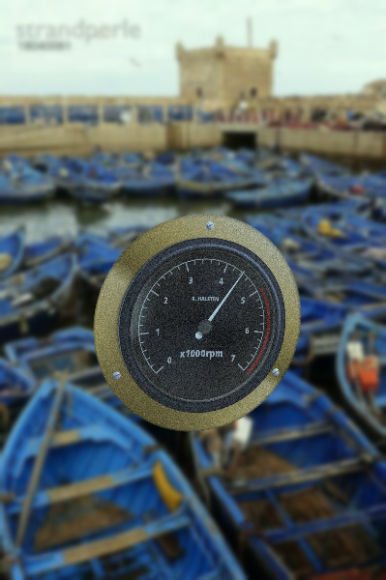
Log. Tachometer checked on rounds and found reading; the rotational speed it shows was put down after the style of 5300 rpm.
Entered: 4400 rpm
